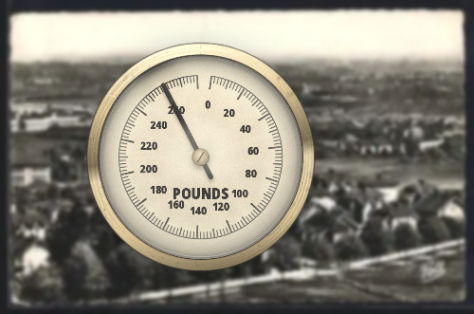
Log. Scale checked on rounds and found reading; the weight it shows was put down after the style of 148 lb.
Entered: 260 lb
